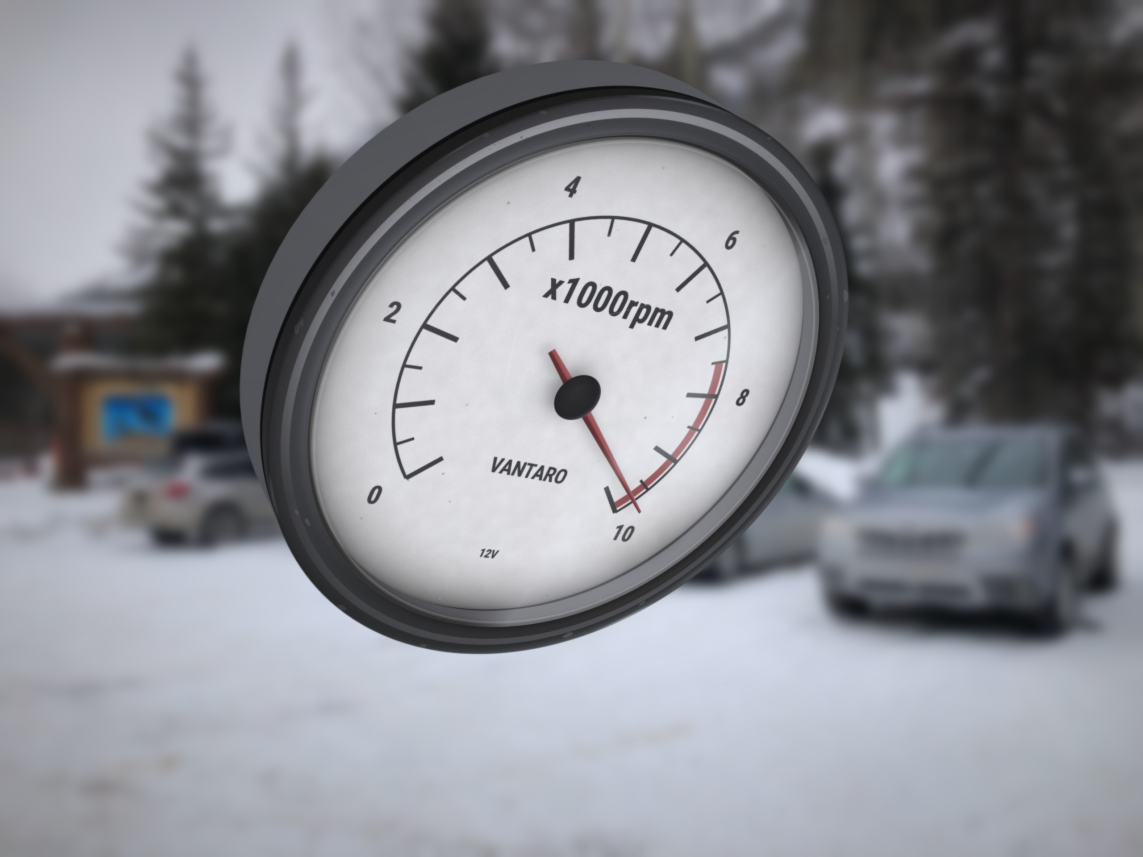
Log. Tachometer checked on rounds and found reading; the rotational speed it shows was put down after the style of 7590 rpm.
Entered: 9750 rpm
